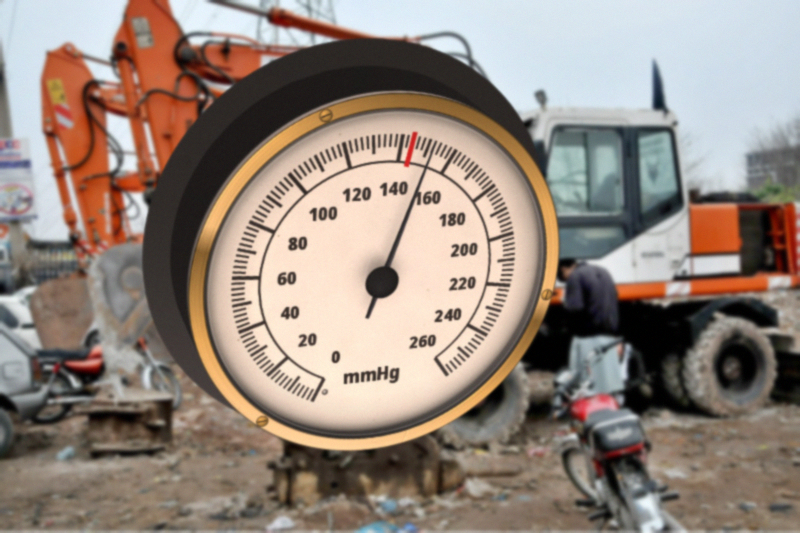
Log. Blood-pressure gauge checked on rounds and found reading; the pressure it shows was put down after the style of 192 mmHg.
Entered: 150 mmHg
